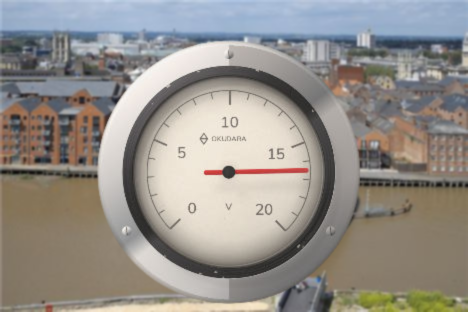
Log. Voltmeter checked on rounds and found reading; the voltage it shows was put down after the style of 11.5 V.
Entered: 16.5 V
